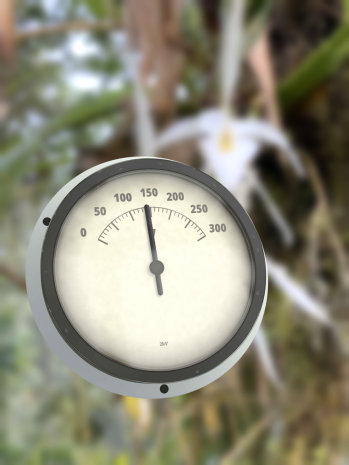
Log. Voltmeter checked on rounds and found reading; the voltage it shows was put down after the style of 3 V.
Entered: 140 V
